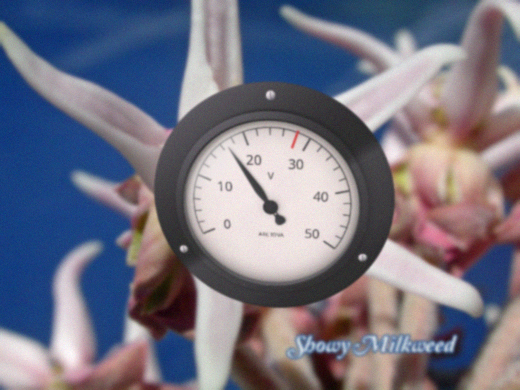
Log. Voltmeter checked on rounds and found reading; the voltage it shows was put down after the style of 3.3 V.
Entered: 17 V
